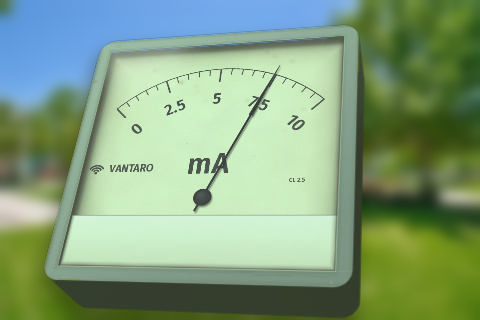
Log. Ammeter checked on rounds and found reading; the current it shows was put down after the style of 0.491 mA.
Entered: 7.5 mA
